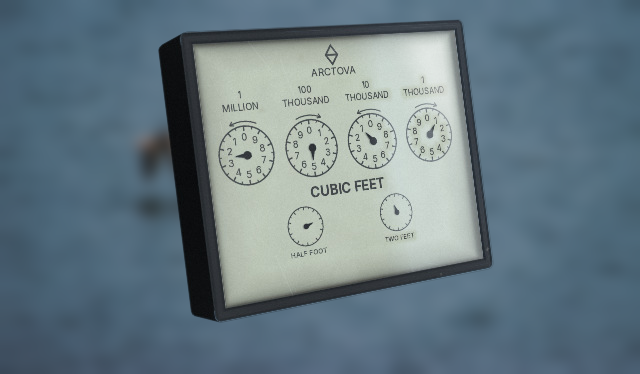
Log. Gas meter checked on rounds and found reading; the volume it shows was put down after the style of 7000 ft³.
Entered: 251100 ft³
